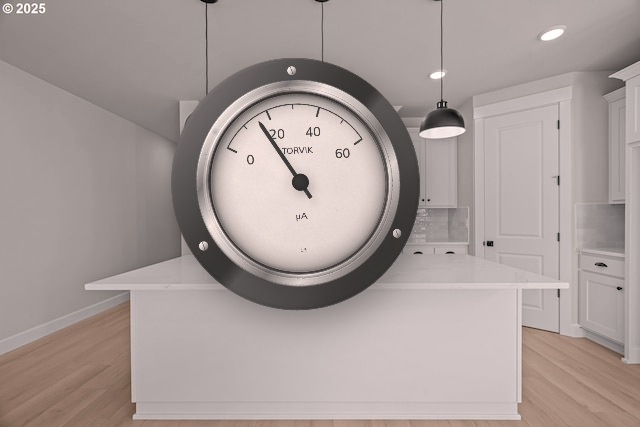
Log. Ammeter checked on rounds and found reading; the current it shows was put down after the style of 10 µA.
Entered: 15 µA
